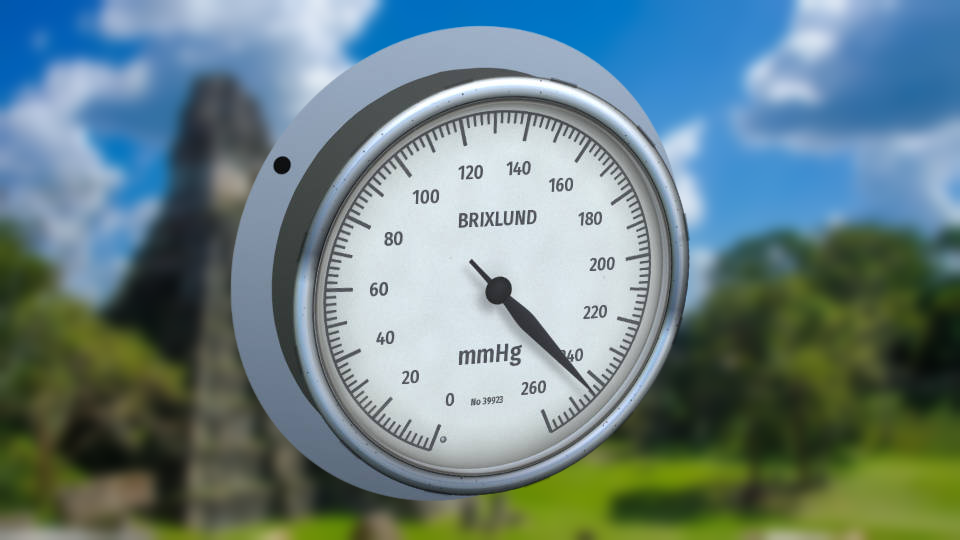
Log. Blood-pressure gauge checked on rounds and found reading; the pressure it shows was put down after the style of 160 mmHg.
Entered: 244 mmHg
